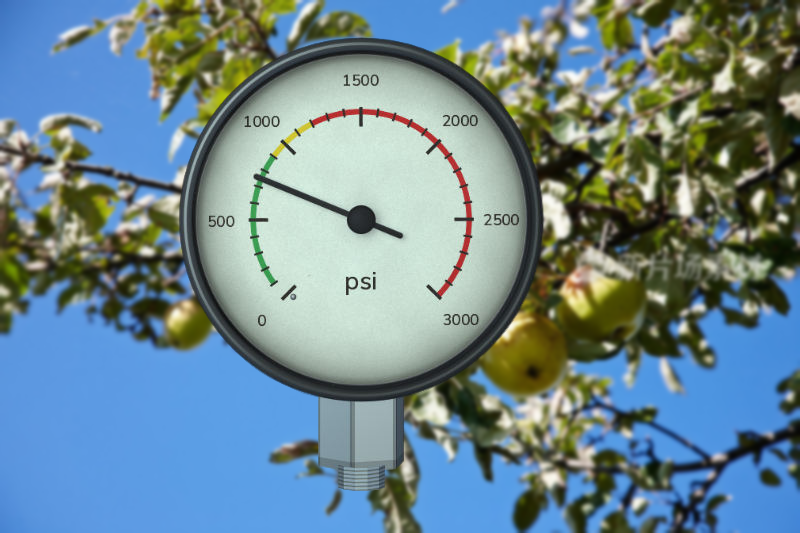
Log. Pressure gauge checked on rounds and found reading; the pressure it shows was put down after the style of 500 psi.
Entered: 750 psi
